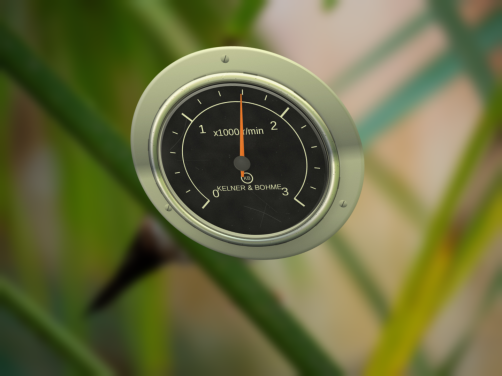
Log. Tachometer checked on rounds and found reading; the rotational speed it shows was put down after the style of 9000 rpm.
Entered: 1600 rpm
